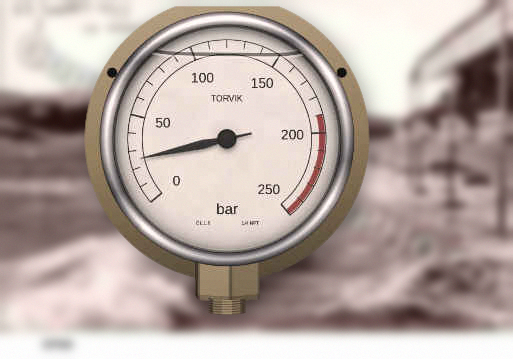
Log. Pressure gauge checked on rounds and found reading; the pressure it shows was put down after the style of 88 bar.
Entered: 25 bar
